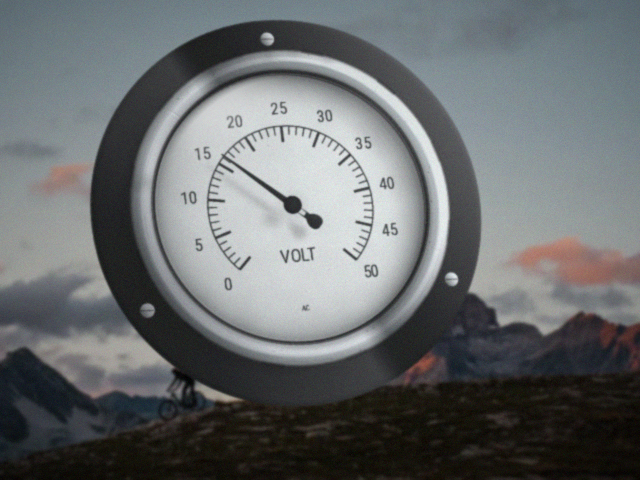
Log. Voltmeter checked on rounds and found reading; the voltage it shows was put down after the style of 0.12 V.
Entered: 16 V
